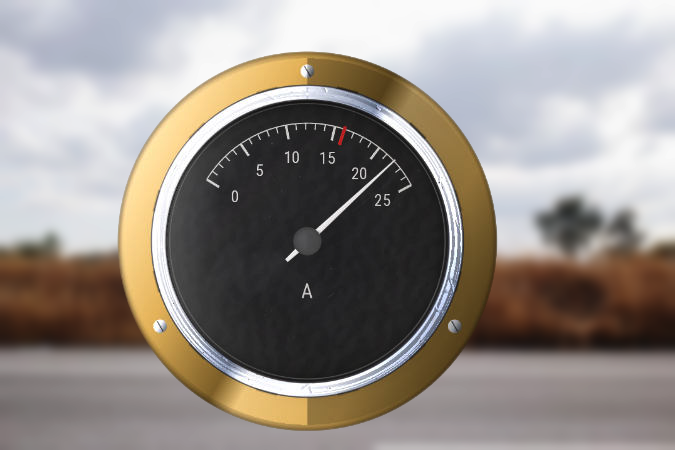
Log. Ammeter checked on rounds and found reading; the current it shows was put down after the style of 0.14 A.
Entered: 22 A
